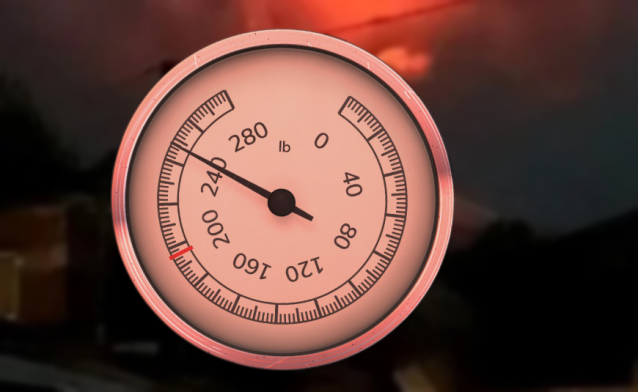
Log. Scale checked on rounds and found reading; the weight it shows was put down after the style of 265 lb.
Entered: 248 lb
